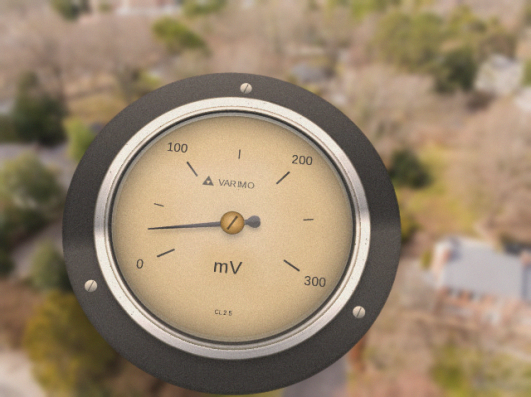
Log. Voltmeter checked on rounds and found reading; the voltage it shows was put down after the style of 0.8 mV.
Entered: 25 mV
